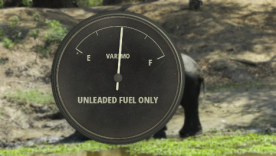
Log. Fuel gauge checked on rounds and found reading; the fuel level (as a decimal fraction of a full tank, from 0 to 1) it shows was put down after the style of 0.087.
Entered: 0.5
